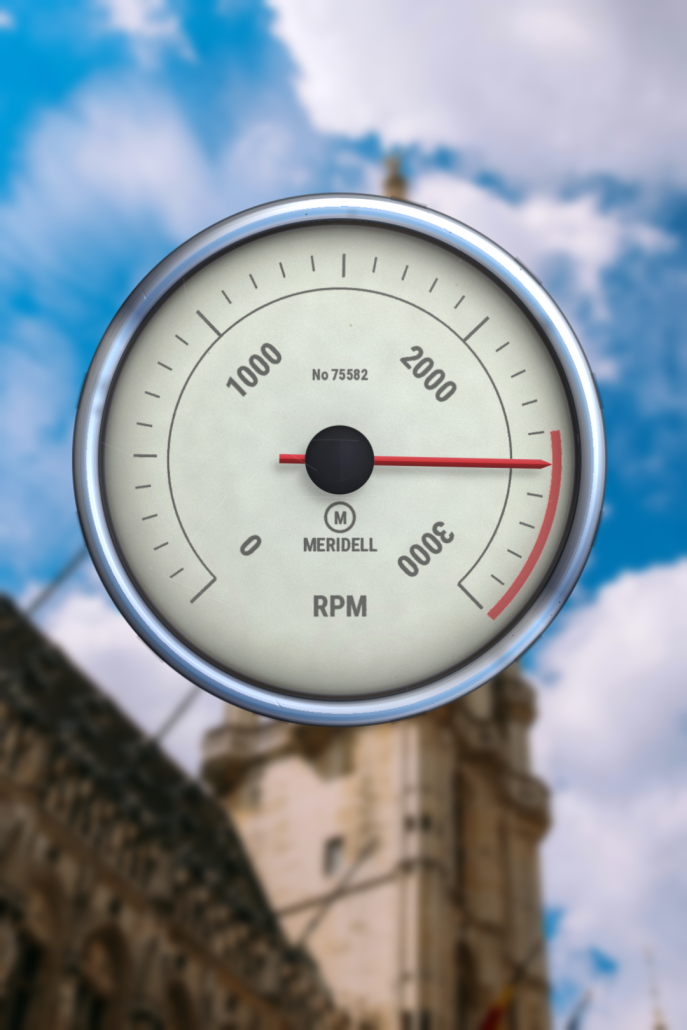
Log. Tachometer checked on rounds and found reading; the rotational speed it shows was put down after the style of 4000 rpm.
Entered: 2500 rpm
